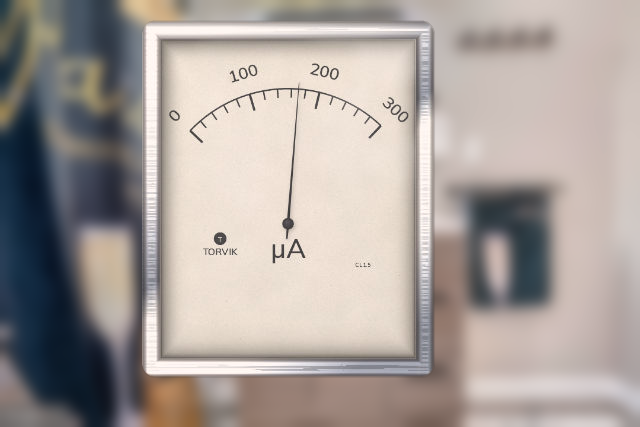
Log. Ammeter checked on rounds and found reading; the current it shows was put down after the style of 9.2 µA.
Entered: 170 µA
